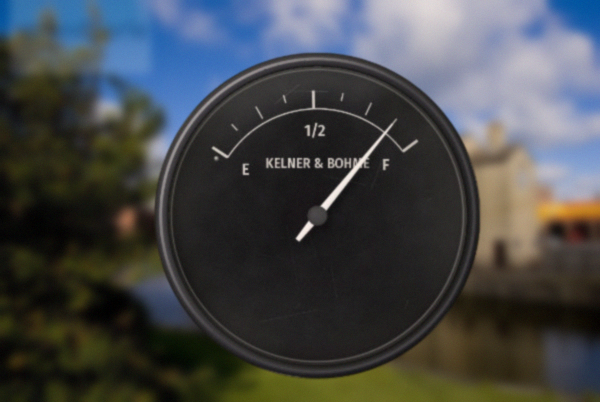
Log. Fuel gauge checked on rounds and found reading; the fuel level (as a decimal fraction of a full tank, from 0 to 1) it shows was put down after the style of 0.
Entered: 0.875
